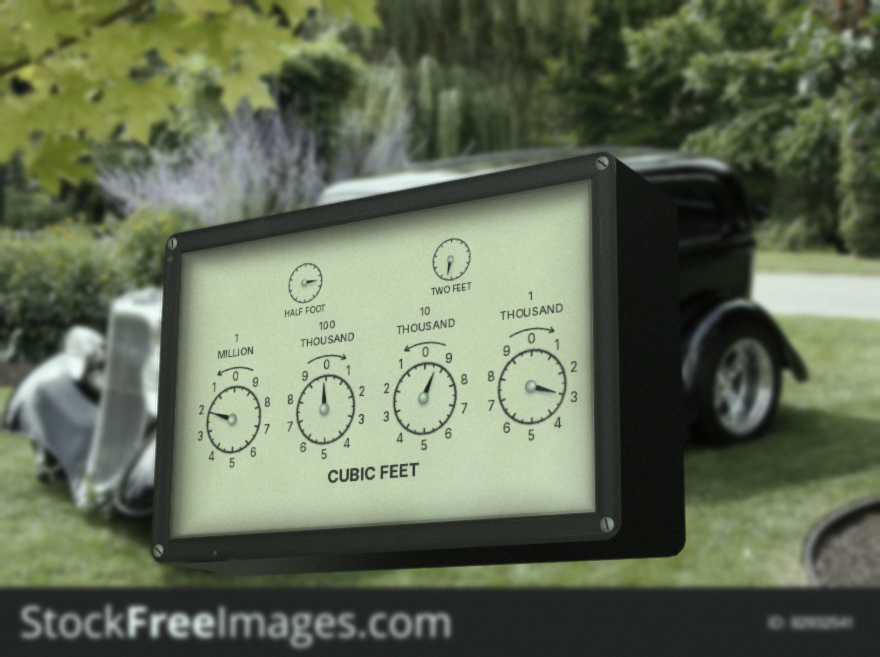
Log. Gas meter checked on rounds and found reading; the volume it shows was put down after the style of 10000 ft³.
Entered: 199300 ft³
